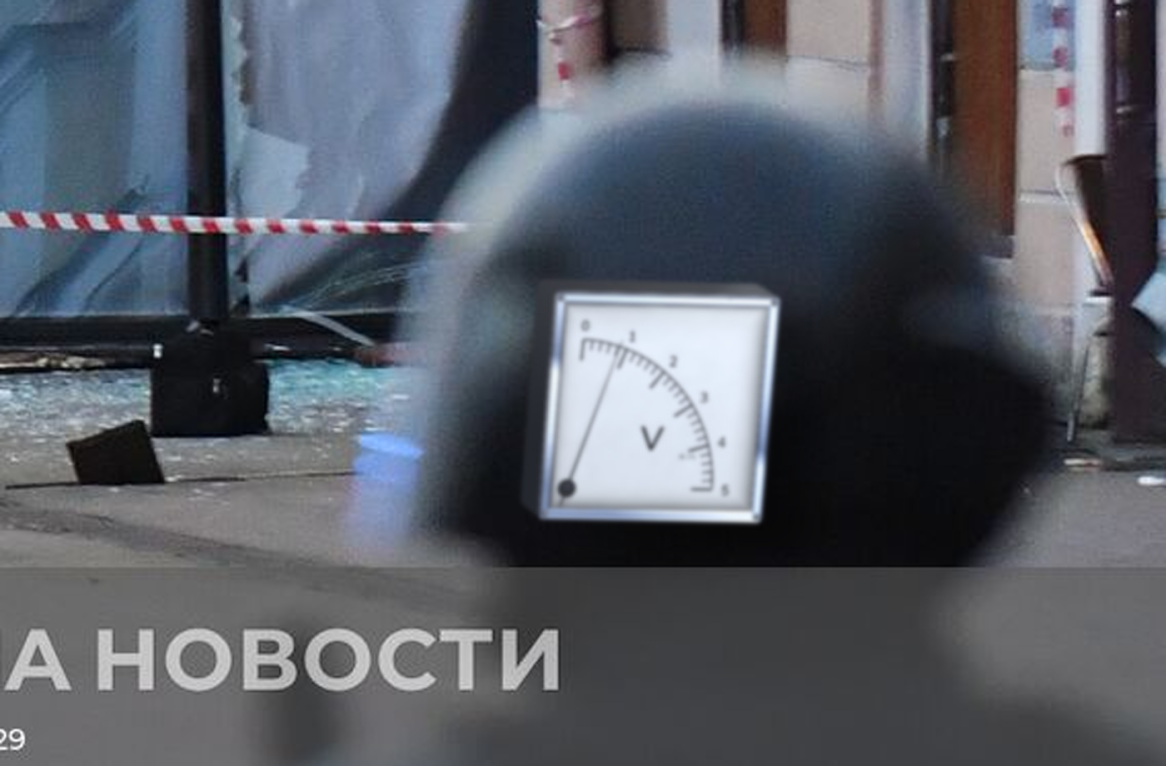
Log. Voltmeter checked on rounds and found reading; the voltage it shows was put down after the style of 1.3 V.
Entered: 0.8 V
